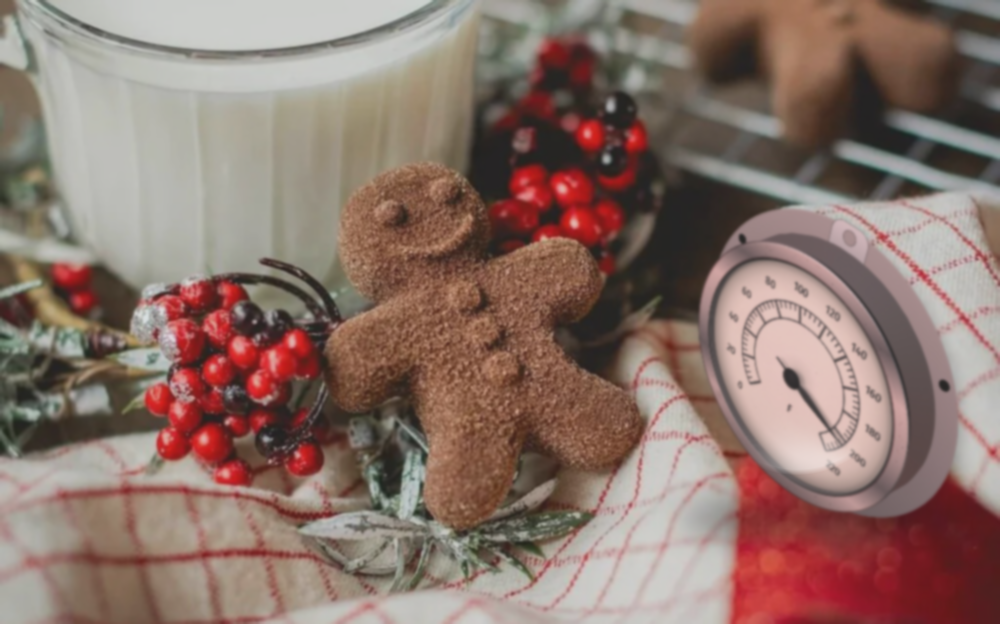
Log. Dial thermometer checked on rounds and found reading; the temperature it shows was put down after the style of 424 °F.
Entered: 200 °F
